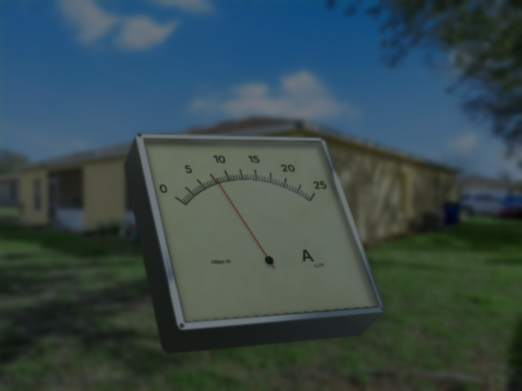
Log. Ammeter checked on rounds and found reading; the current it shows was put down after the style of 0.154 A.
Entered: 7.5 A
